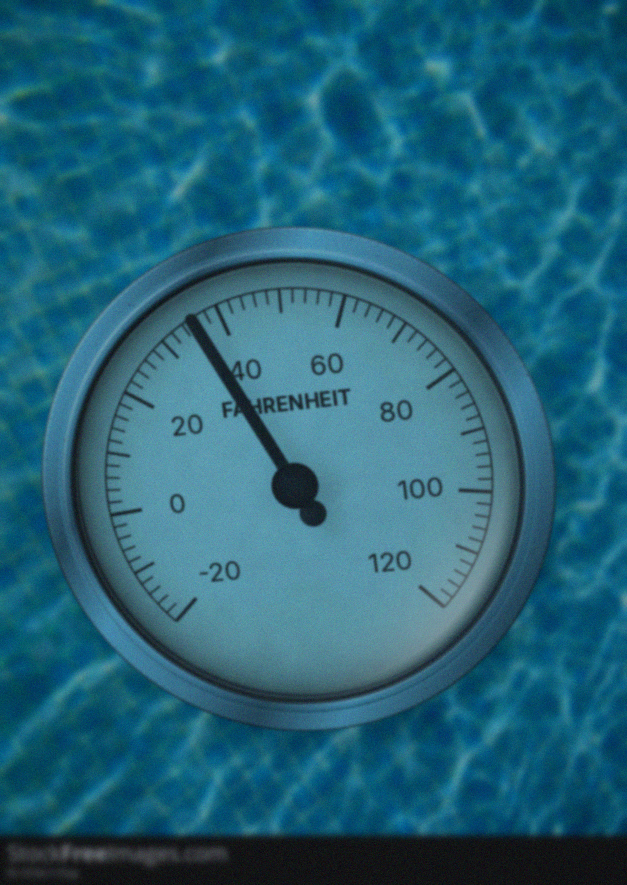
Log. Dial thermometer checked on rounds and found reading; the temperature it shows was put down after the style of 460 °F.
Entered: 36 °F
